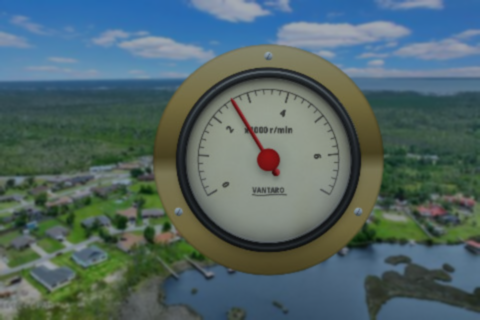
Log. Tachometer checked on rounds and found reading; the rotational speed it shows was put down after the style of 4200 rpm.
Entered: 2600 rpm
